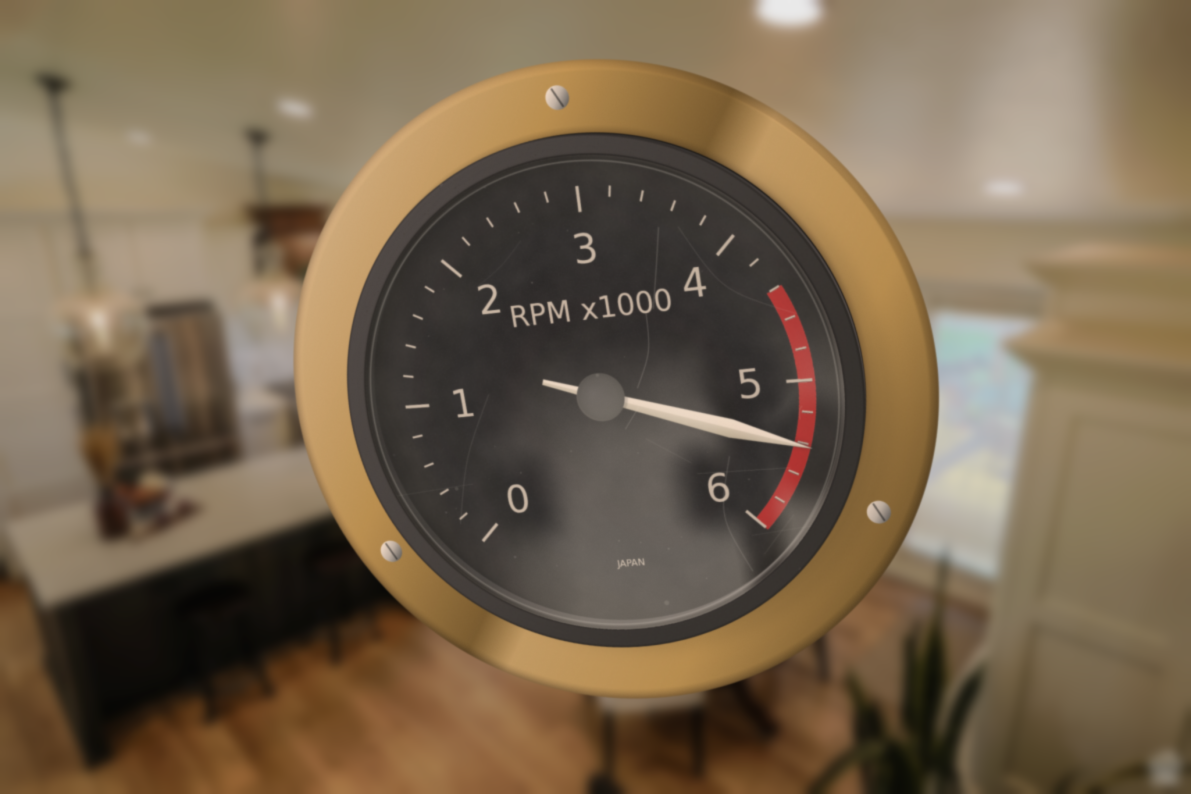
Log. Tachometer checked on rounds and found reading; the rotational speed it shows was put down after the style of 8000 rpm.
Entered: 5400 rpm
